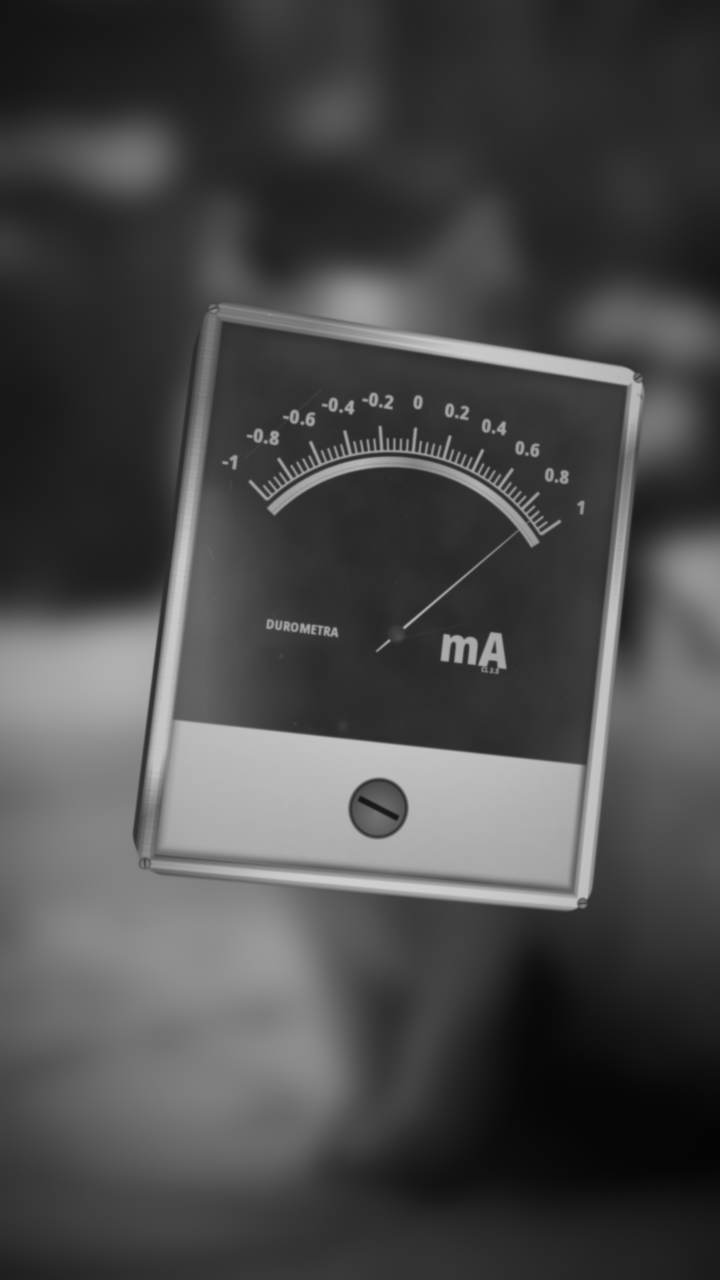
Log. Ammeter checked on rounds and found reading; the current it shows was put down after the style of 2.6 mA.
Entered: 0.88 mA
